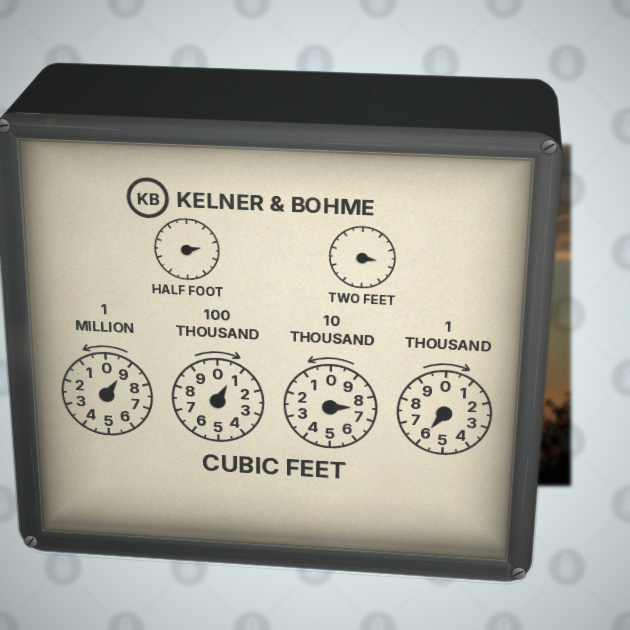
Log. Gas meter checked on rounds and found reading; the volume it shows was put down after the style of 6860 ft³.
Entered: 907600 ft³
